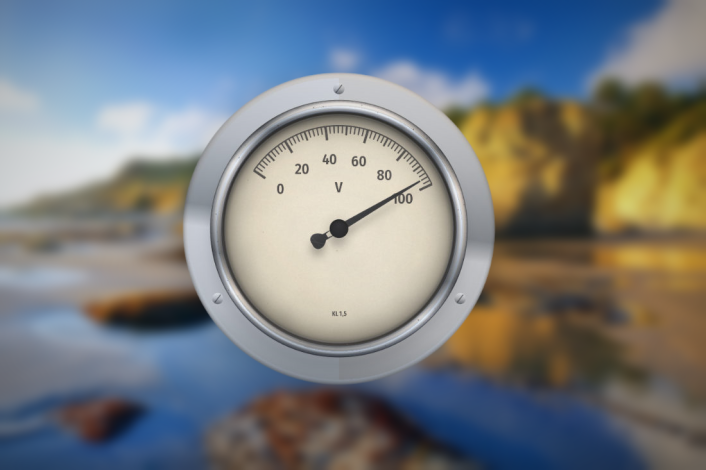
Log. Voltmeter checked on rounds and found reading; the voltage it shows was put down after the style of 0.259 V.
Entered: 96 V
